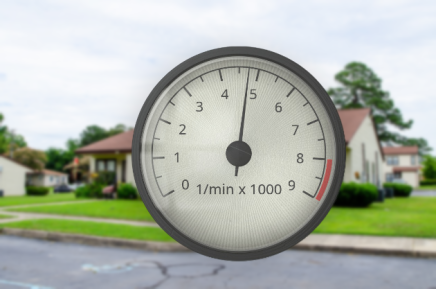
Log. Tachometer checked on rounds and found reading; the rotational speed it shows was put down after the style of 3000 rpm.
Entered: 4750 rpm
